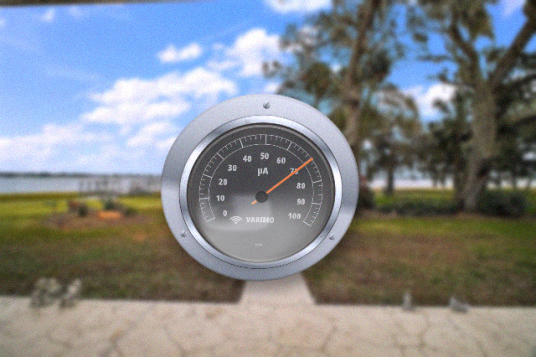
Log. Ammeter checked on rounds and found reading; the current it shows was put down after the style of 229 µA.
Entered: 70 µA
